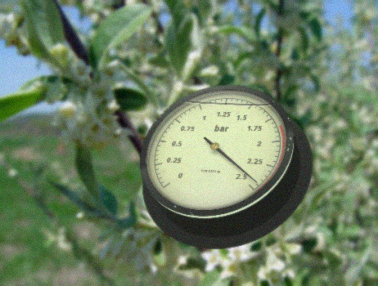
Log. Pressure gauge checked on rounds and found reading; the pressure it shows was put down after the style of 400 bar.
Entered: 2.45 bar
